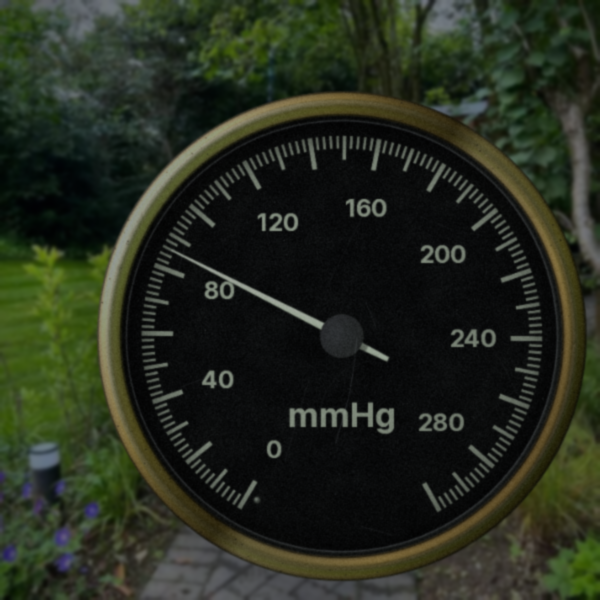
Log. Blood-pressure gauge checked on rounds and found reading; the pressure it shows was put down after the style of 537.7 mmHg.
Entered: 86 mmHg
